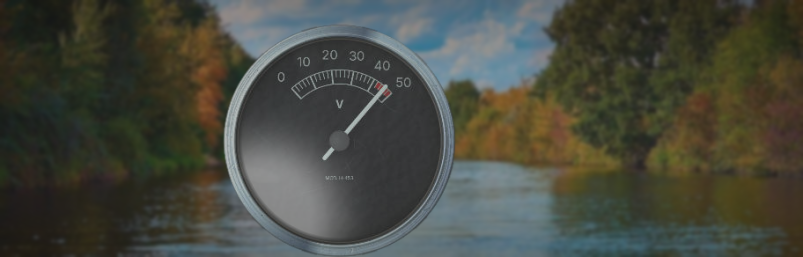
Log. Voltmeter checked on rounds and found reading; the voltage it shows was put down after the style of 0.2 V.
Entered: 46 V
